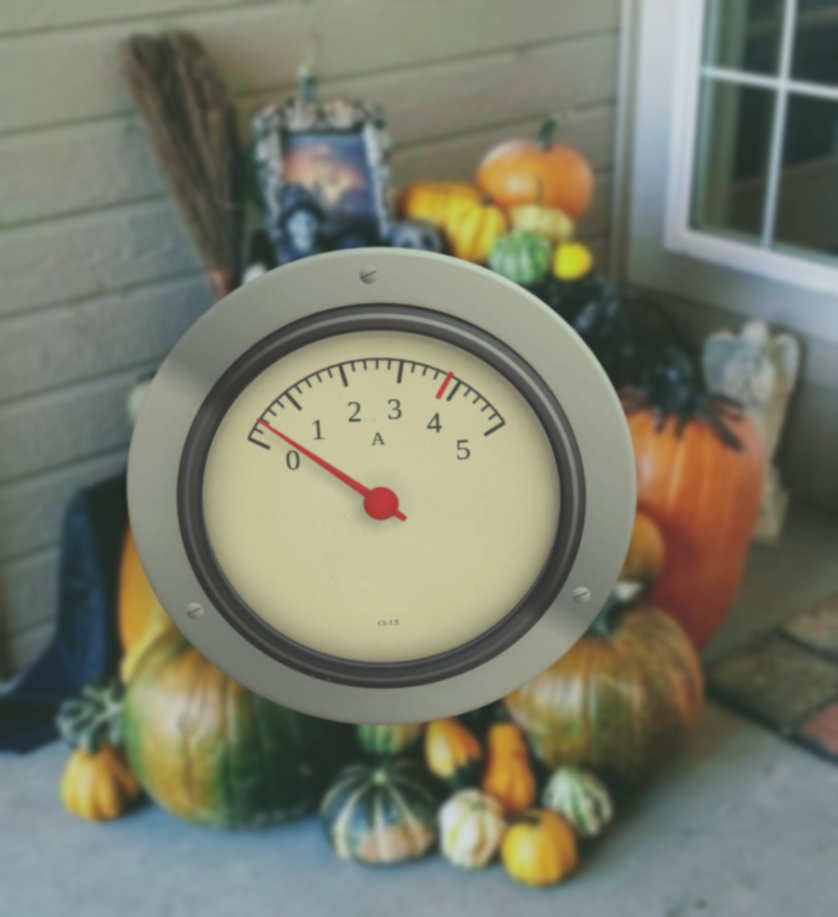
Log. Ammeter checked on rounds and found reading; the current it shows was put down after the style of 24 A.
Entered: 0.4 A
